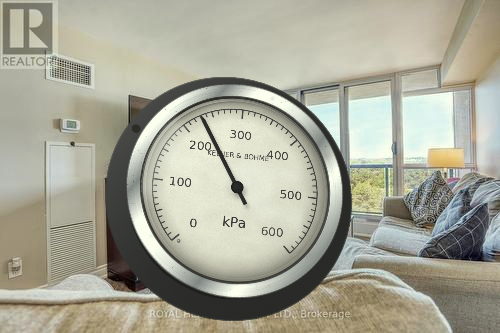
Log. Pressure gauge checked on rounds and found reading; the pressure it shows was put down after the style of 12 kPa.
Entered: 230 kPa
